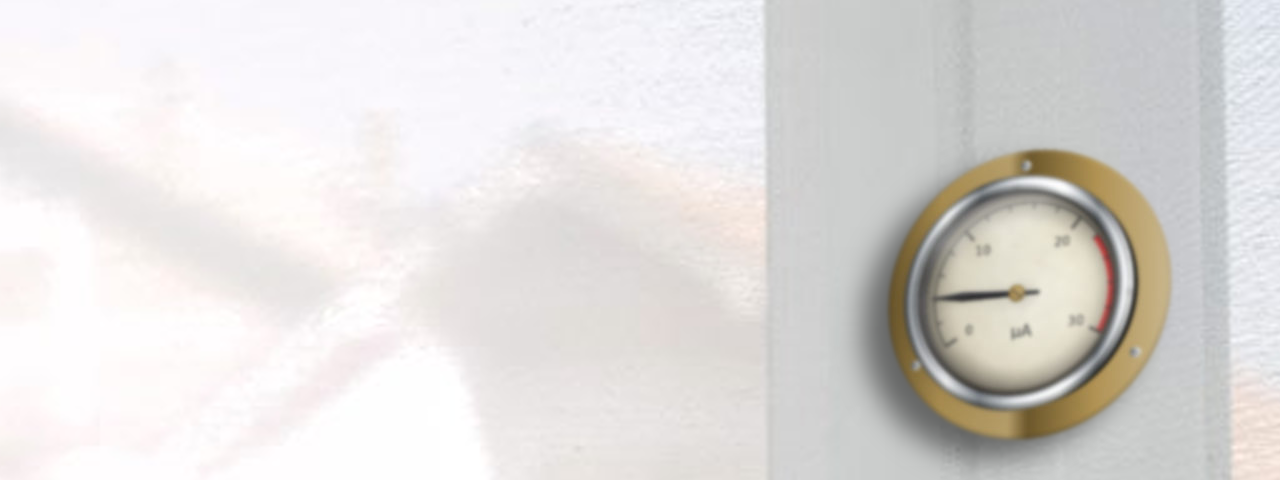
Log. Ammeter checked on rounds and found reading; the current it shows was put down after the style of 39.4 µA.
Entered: 4 µA
